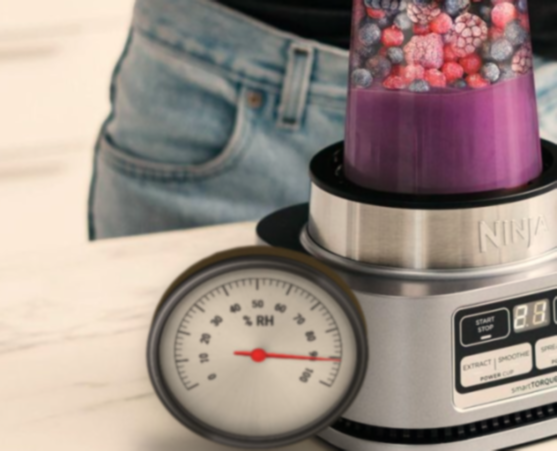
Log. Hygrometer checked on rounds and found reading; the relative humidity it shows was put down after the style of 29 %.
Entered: 90 %
